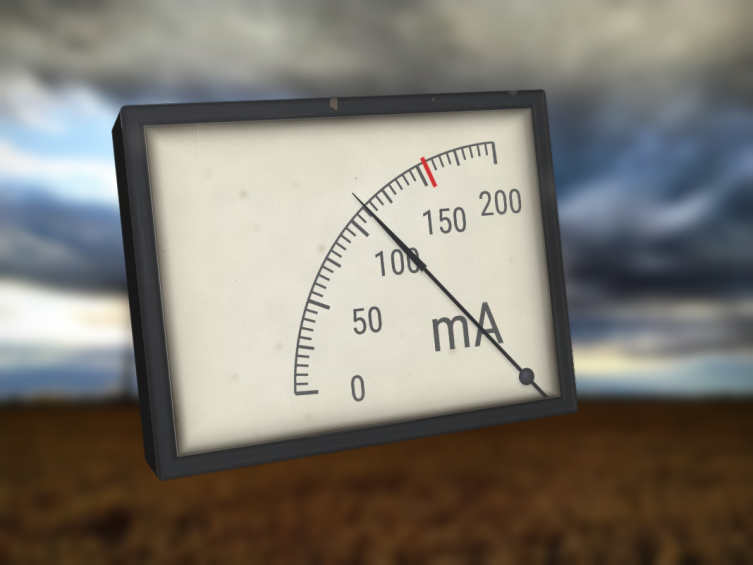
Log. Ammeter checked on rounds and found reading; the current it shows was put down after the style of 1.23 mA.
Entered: 110 mA
